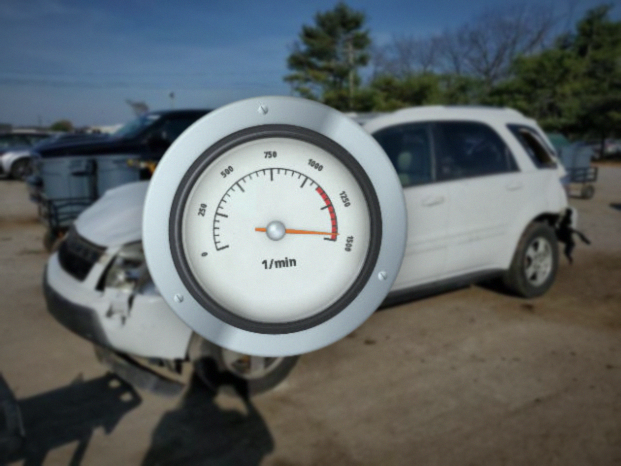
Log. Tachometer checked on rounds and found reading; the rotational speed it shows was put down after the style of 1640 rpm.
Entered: 1450 rpm
